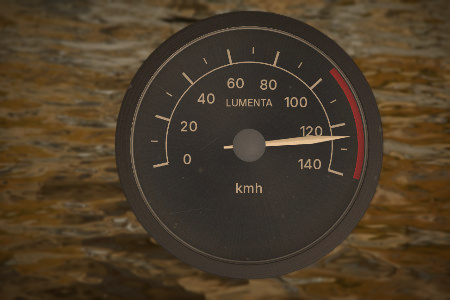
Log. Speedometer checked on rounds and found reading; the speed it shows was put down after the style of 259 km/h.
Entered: 125 km/h
